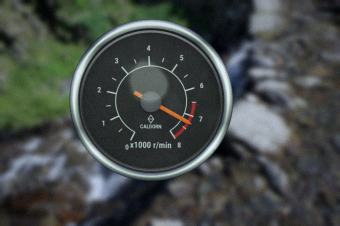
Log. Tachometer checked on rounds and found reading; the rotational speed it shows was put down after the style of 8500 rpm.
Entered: 7250 rpm
